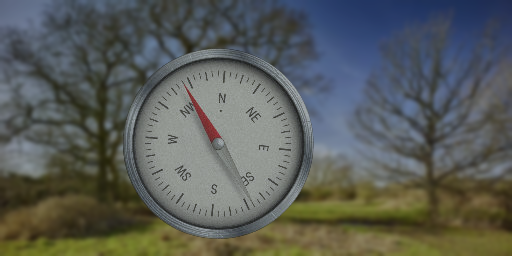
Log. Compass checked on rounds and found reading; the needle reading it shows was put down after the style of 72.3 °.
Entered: 325 °
